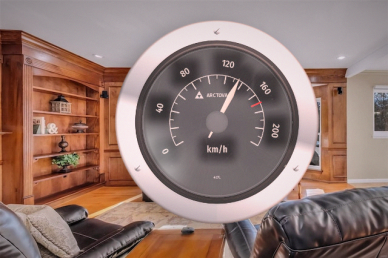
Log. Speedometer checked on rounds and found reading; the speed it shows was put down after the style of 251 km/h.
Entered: 135 km/h
